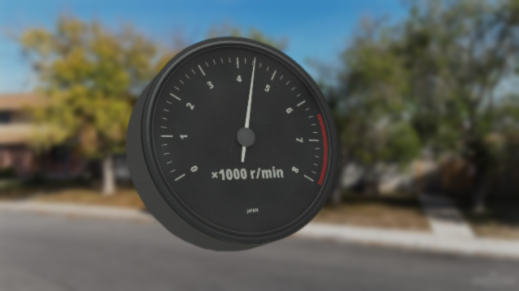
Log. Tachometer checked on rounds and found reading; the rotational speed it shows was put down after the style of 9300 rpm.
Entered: 4400 rpm
